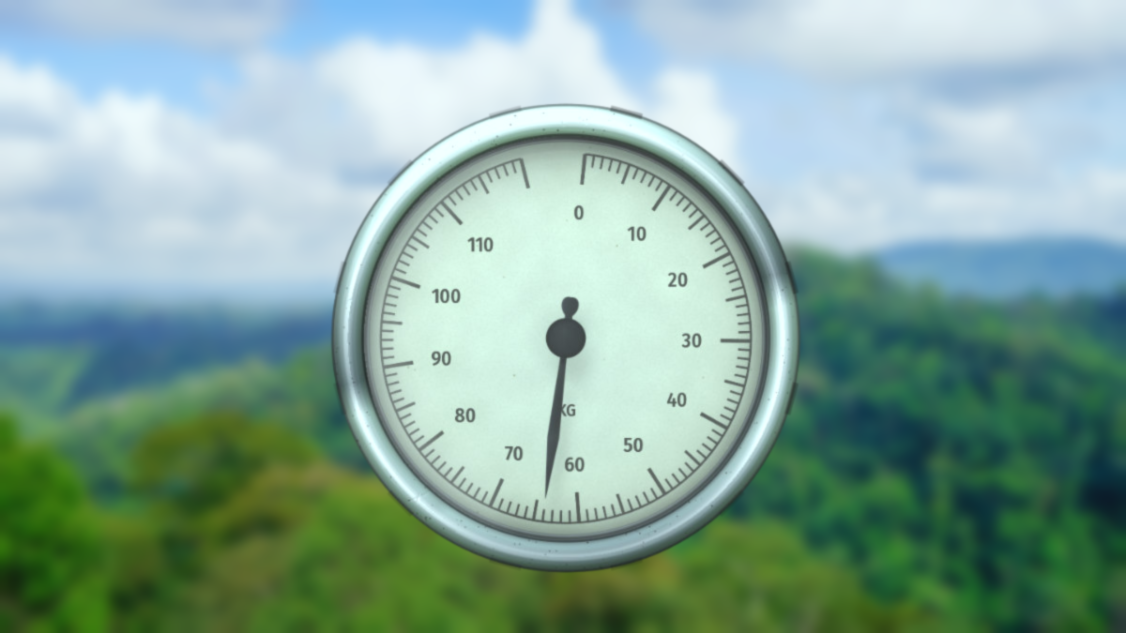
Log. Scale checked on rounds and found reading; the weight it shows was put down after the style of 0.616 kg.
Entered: 64 kg
